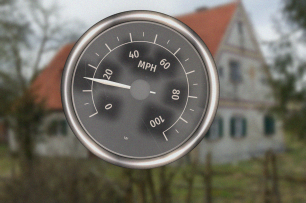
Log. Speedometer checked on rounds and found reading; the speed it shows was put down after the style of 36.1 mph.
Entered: 15 mph
